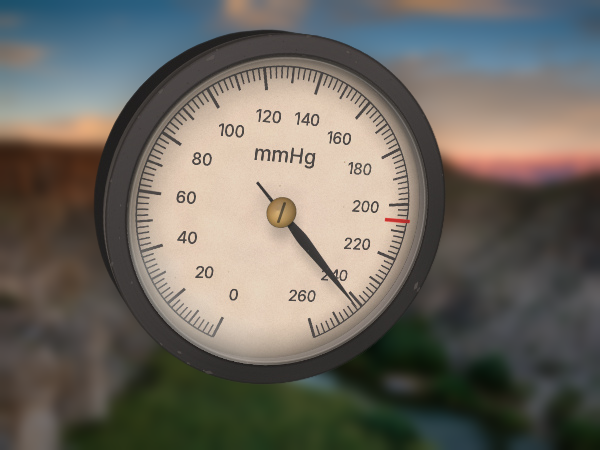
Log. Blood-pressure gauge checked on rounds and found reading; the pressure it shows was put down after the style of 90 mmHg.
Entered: 242 mmHg
